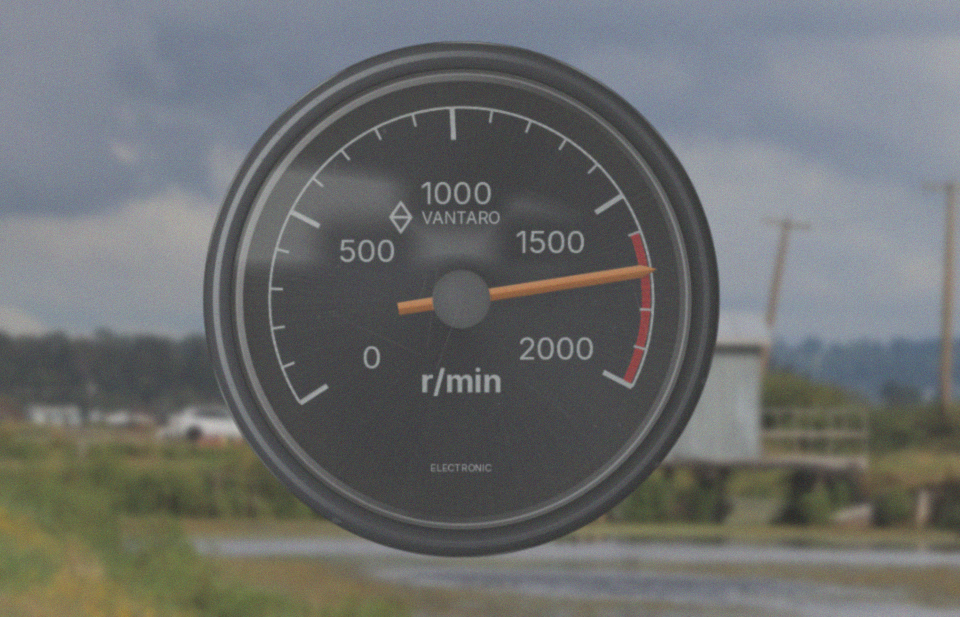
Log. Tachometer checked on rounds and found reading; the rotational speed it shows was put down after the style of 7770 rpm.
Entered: 1700 rpm
